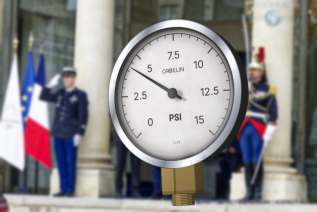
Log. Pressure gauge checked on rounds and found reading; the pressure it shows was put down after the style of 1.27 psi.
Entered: 4.25 psi
